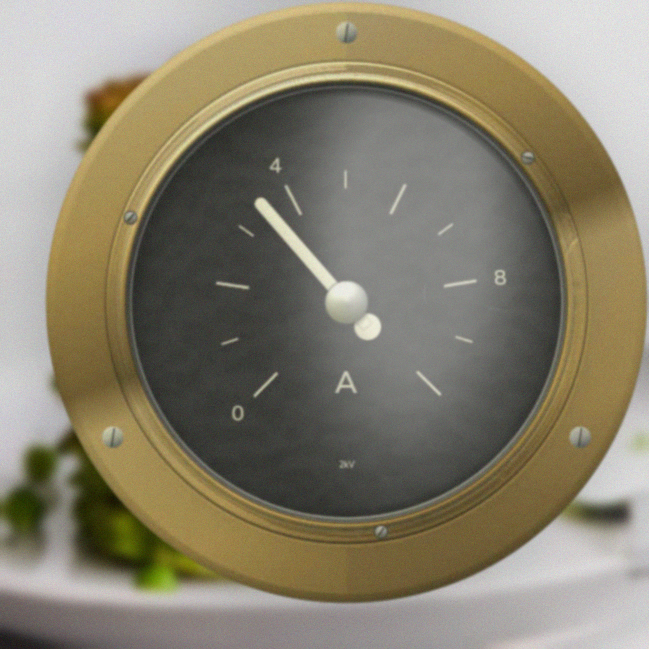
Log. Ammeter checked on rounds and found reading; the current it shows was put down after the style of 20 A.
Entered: 3.5 A
